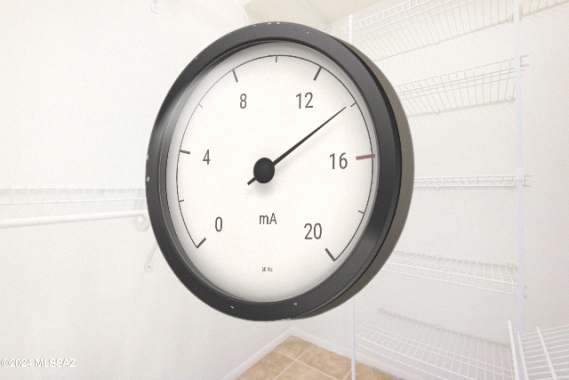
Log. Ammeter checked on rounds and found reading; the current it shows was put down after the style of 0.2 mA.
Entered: 14 mA
